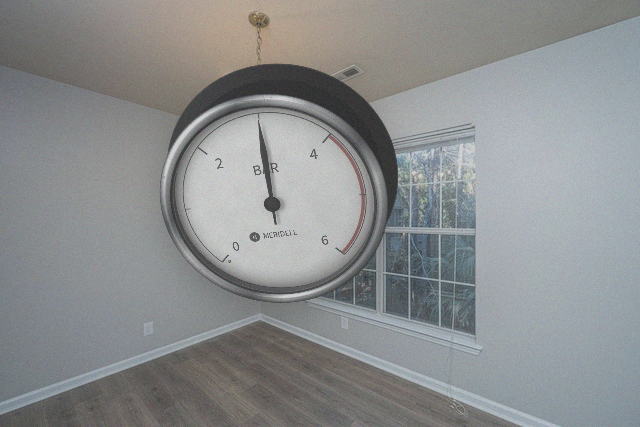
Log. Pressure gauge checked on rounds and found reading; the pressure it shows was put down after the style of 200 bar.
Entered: 3 bar
